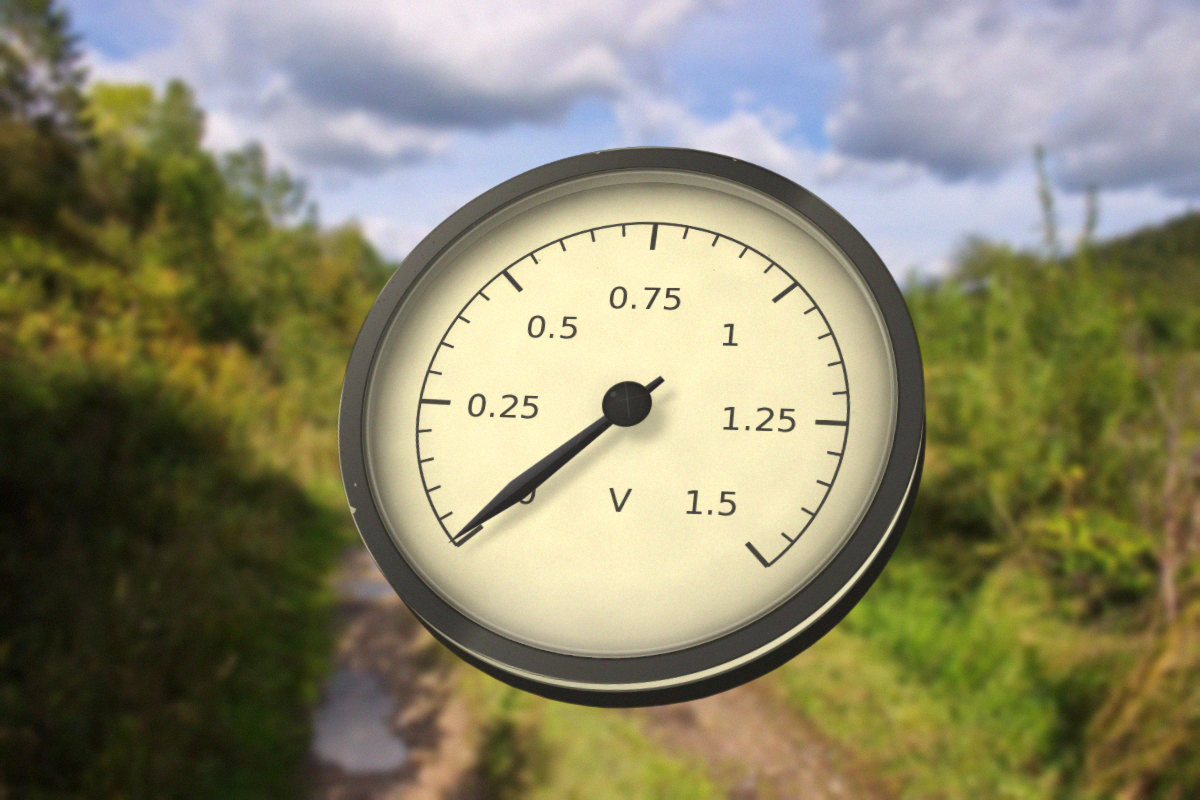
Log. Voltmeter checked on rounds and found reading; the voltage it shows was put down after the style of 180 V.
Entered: 0 V
